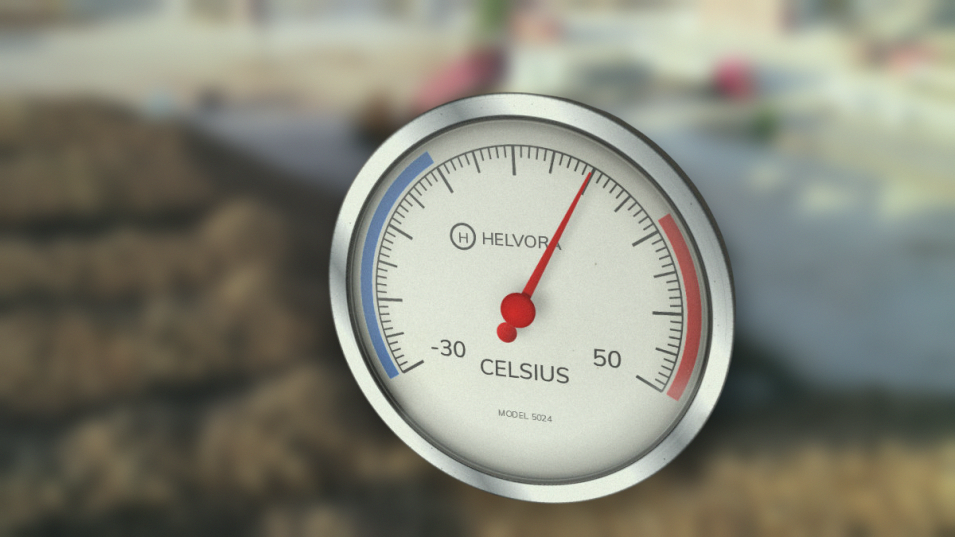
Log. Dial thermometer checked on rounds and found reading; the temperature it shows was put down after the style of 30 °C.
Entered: 20 °C
